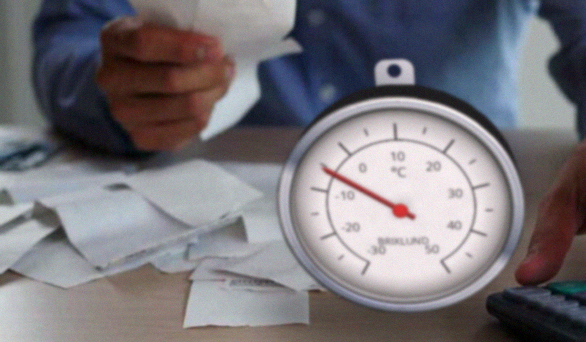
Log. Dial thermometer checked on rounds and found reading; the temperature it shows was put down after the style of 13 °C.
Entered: -5 °C
